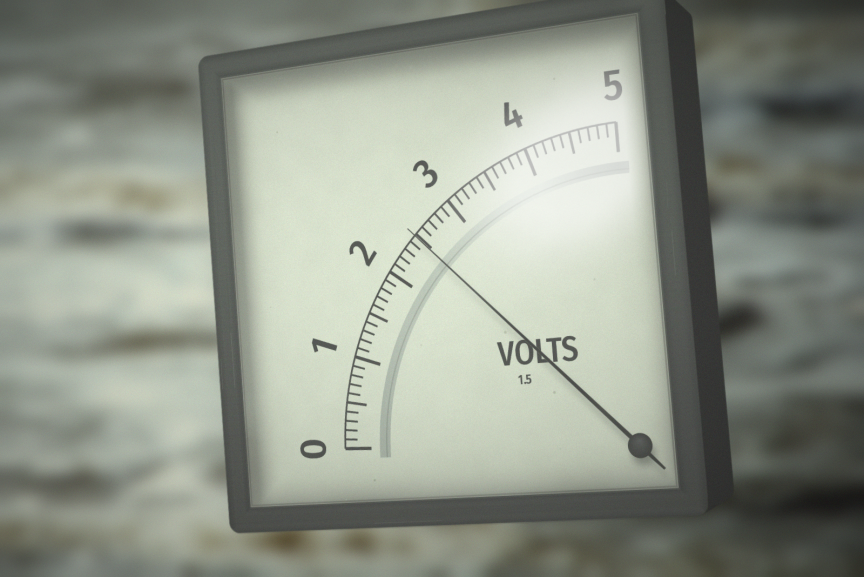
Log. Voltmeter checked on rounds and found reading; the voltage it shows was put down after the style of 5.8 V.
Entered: 2.5 V
